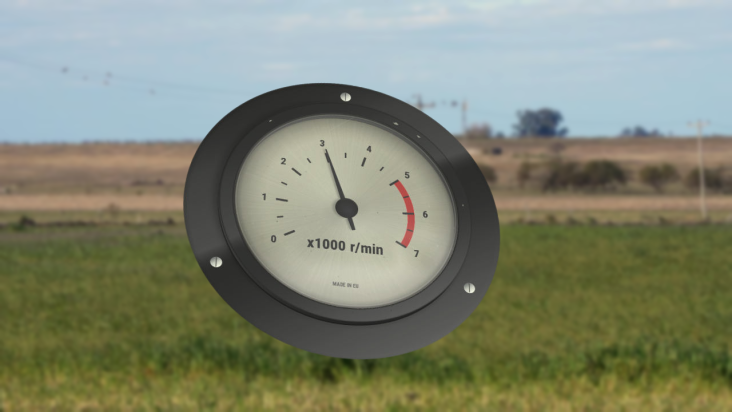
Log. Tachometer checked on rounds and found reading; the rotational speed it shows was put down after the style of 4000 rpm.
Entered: 3000 rpm
